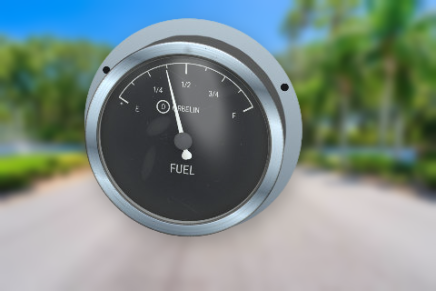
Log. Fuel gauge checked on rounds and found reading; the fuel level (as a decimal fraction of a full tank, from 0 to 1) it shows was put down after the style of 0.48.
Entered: 0.375
